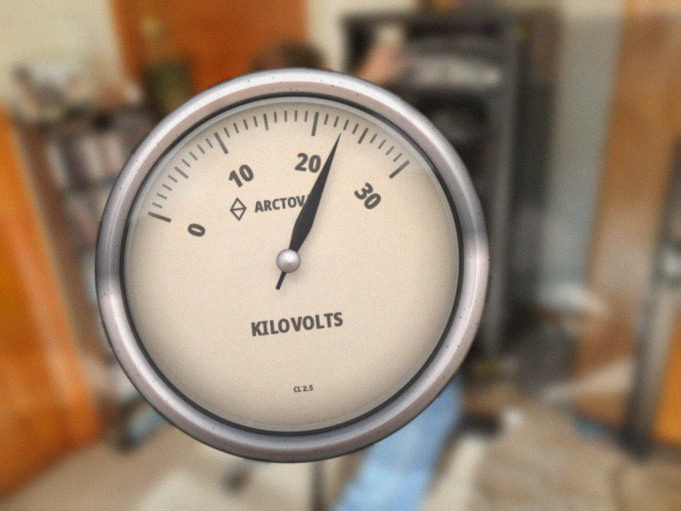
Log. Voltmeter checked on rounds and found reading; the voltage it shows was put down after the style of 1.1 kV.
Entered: 23 kV
